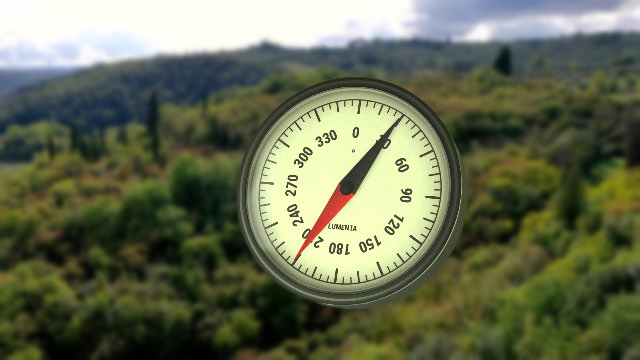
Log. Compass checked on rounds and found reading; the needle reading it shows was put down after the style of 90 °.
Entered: 210 °
